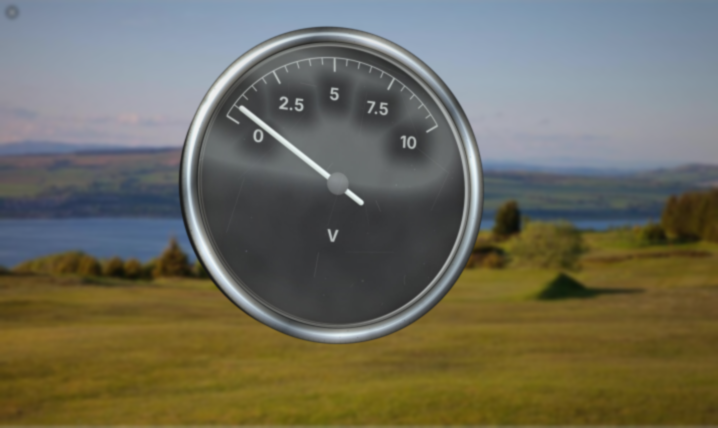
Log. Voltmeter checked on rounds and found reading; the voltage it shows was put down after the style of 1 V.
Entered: 0.5 V
